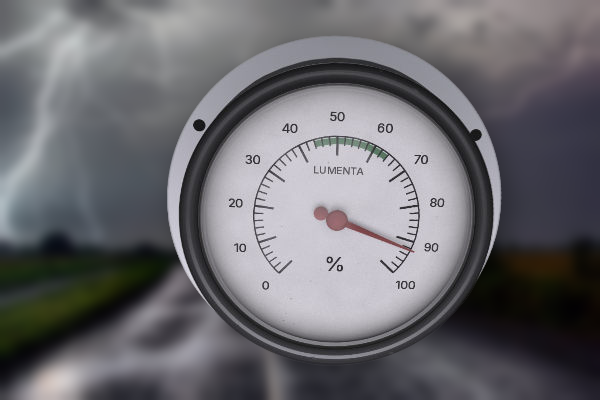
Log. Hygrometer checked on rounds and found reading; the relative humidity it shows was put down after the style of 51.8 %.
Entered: 92 %
